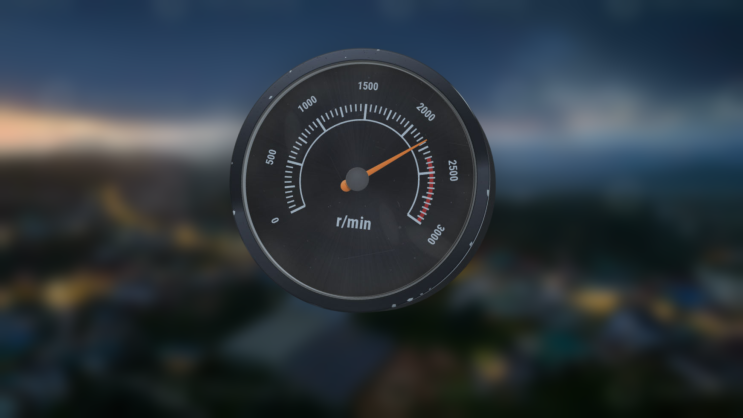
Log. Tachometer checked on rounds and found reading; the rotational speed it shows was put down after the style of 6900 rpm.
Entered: 2200 rpm
